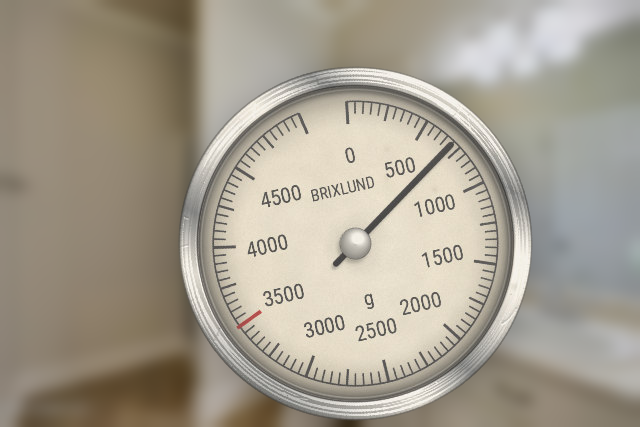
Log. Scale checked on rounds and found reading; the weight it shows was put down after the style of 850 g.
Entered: 700 g
